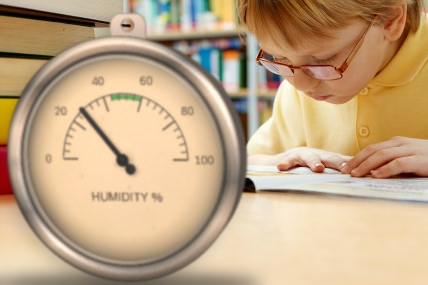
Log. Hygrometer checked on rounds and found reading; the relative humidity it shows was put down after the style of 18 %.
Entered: 28 %
